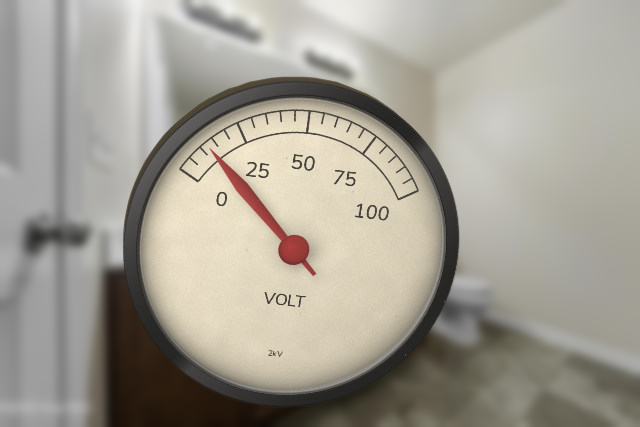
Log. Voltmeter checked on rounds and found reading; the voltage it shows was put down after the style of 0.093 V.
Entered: 12.5 V
